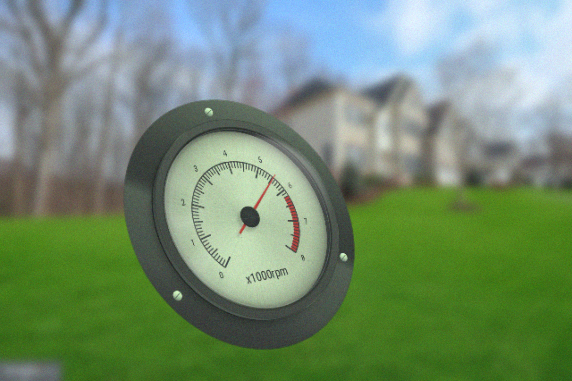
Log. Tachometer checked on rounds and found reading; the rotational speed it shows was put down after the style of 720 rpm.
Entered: 5500 rpm
